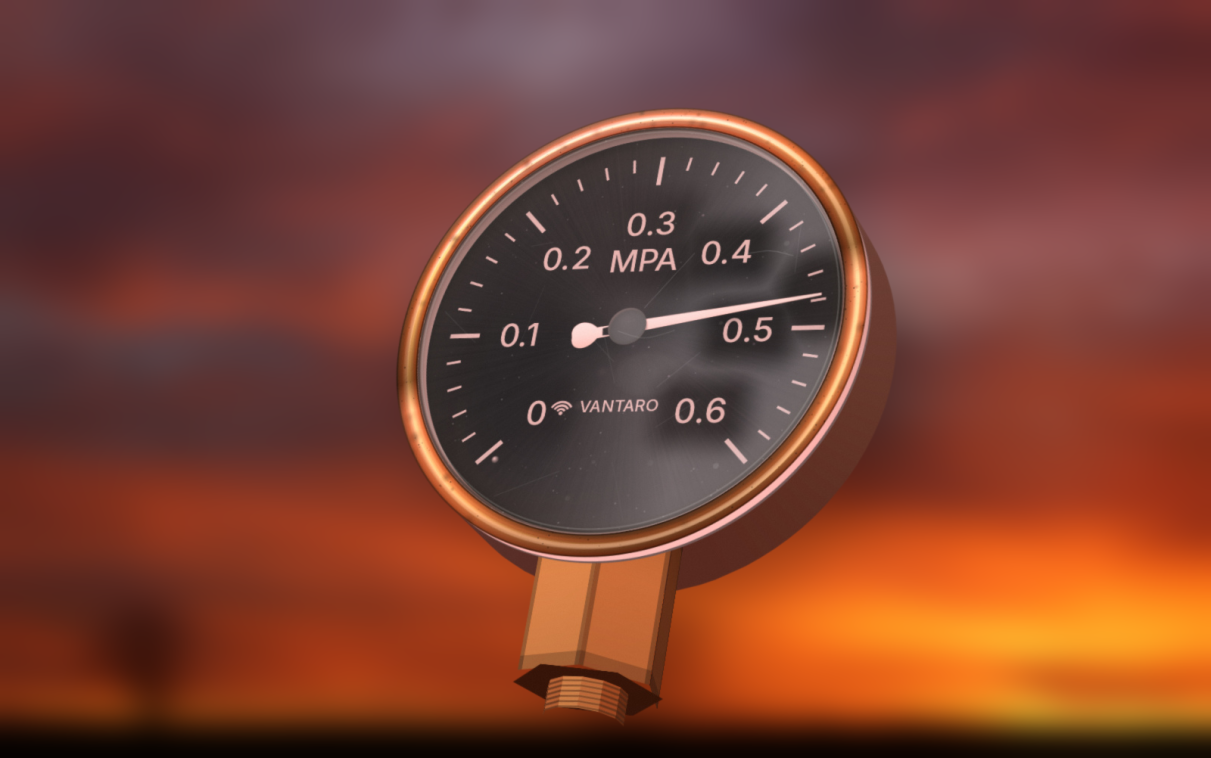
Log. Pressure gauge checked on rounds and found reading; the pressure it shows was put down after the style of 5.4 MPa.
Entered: 0.48 MPa
